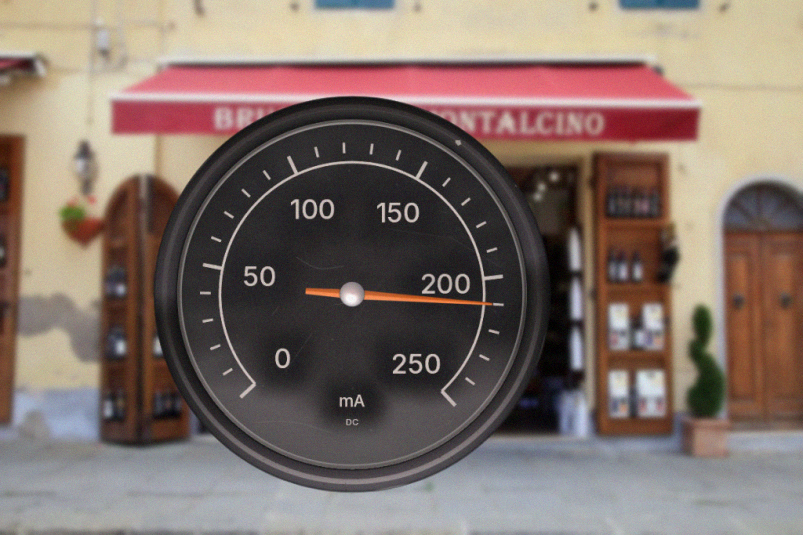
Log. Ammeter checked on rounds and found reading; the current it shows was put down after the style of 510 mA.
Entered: 210 mA
